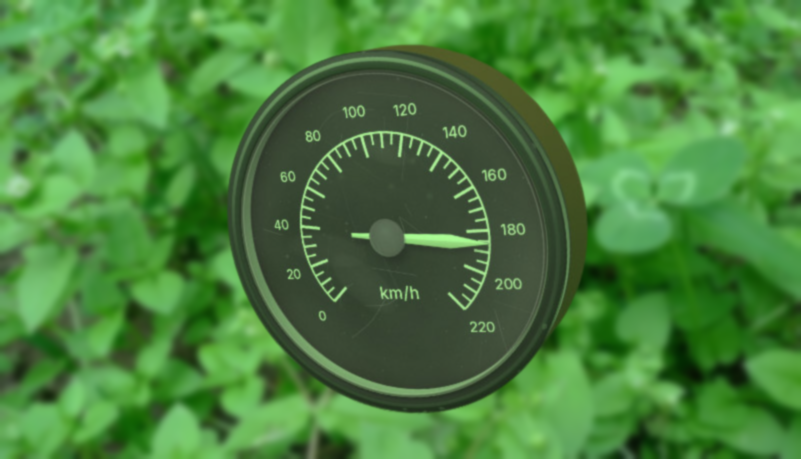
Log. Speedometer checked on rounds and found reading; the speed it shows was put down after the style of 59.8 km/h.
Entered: 185 km/h
